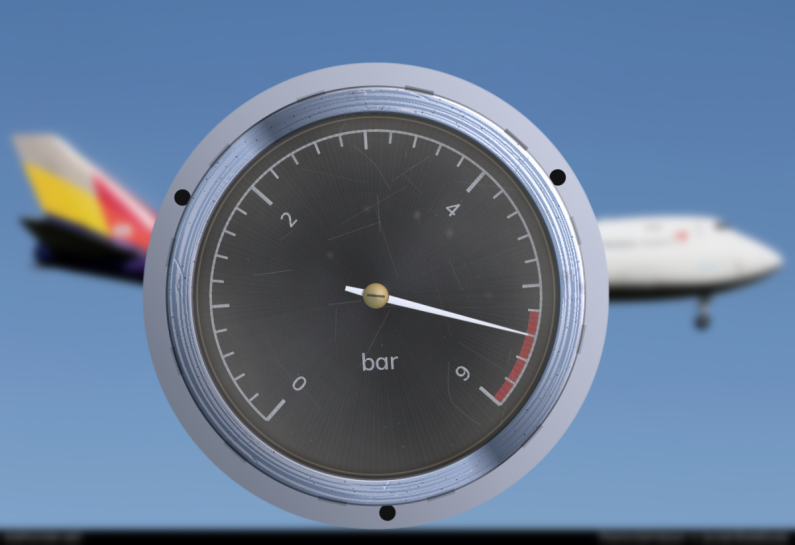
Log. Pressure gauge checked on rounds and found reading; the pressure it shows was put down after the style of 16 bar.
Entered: 5.4 bar
